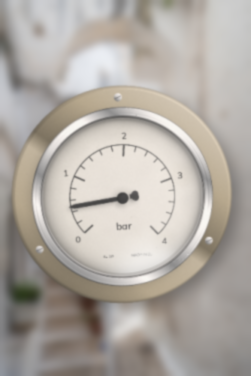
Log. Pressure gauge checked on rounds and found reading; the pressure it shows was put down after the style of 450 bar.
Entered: 0.5 bar
